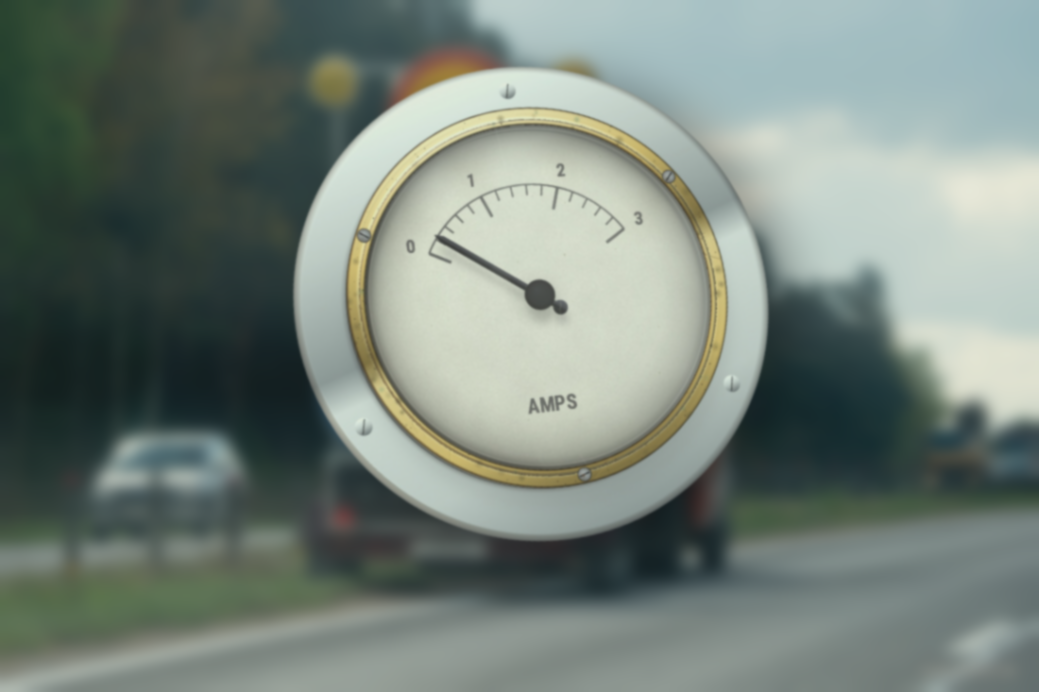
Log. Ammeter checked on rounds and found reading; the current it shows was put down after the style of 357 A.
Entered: 0.2 A
